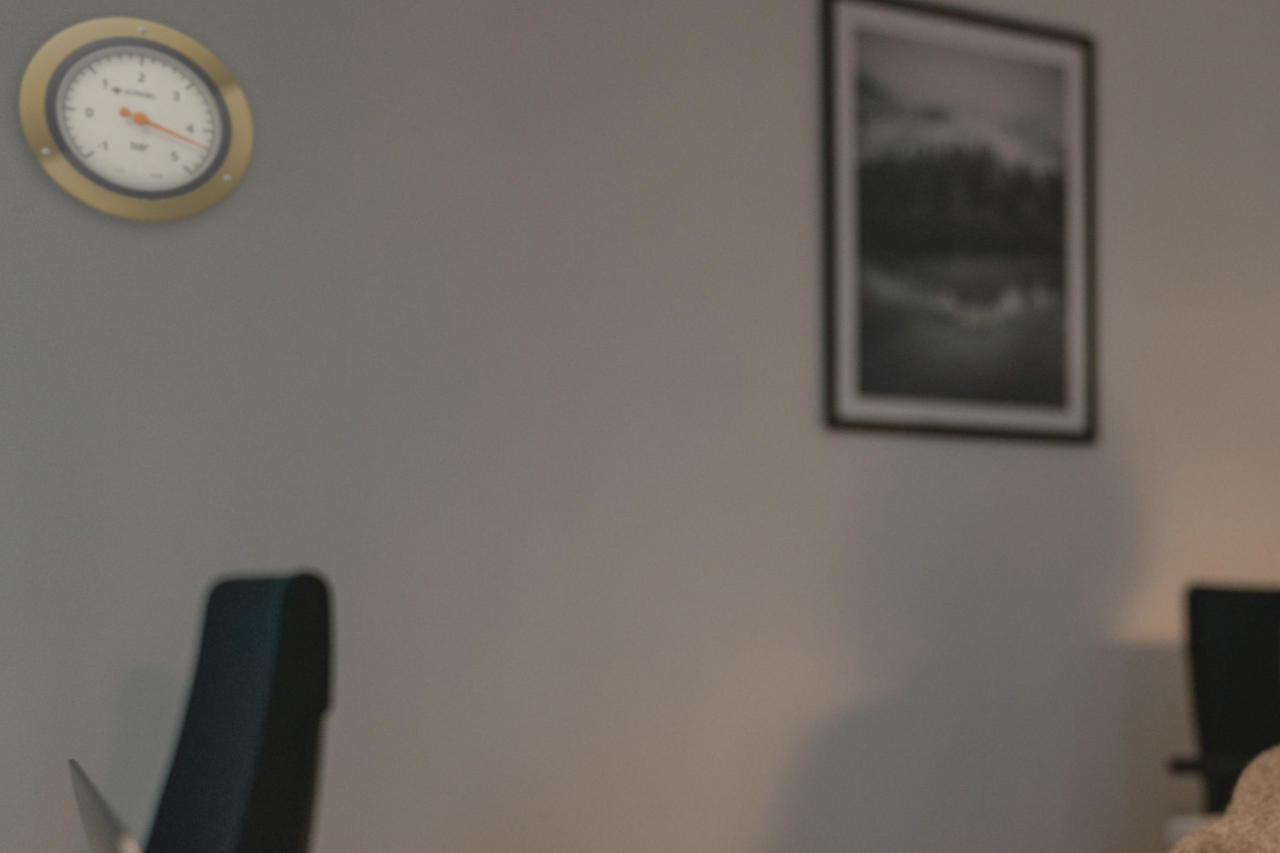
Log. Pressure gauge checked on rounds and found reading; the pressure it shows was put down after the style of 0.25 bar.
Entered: 4.4 bar
